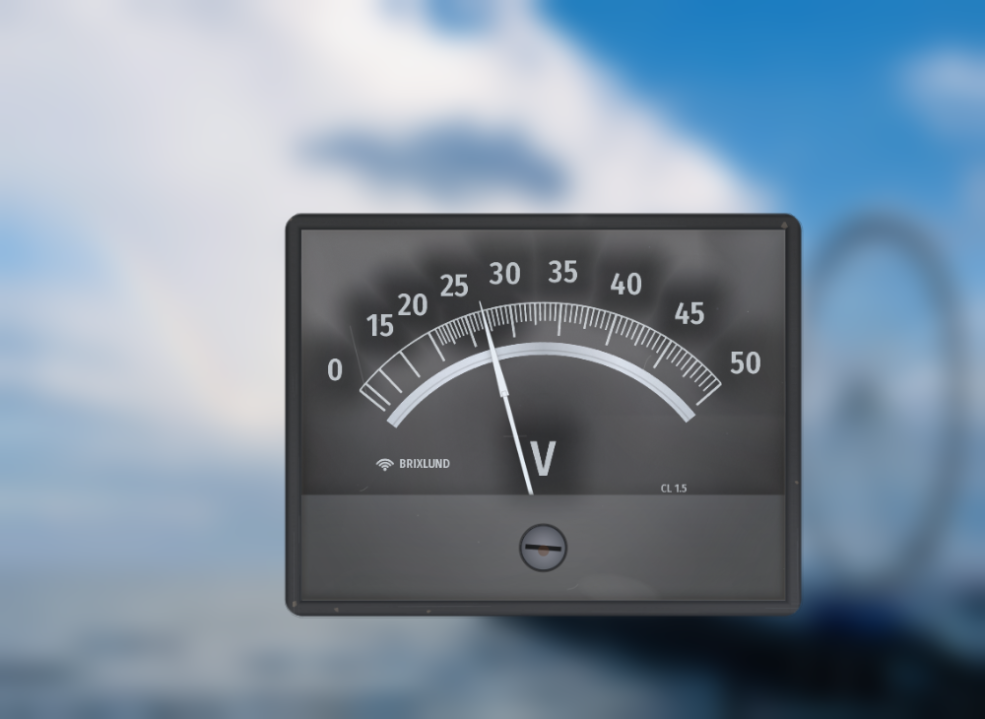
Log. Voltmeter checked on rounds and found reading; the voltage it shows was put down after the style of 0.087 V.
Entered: 27 V
